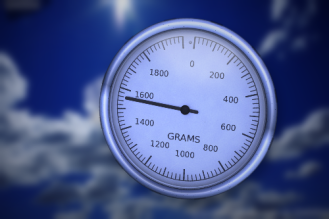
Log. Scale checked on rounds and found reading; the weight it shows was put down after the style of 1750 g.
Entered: 1560 g
